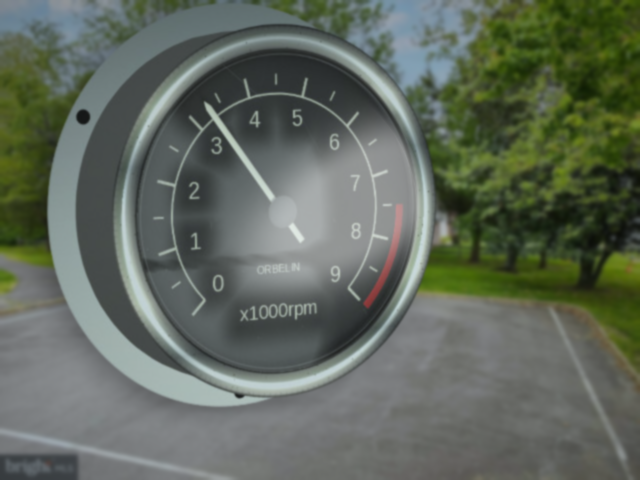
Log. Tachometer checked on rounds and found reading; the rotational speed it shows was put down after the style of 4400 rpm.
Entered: 3250 rpm
